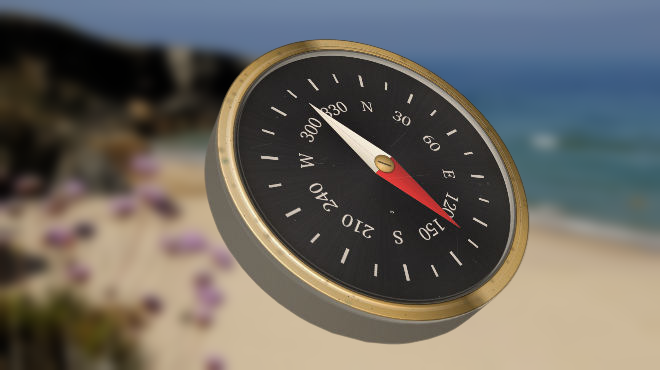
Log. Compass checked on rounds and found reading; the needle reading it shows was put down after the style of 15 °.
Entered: 135 °
